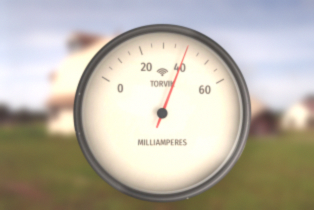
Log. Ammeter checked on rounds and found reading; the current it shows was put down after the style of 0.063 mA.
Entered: 40 mA
